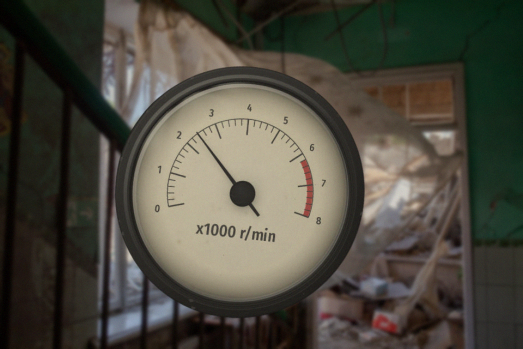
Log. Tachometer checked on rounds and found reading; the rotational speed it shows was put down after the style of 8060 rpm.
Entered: 2400 rpm
